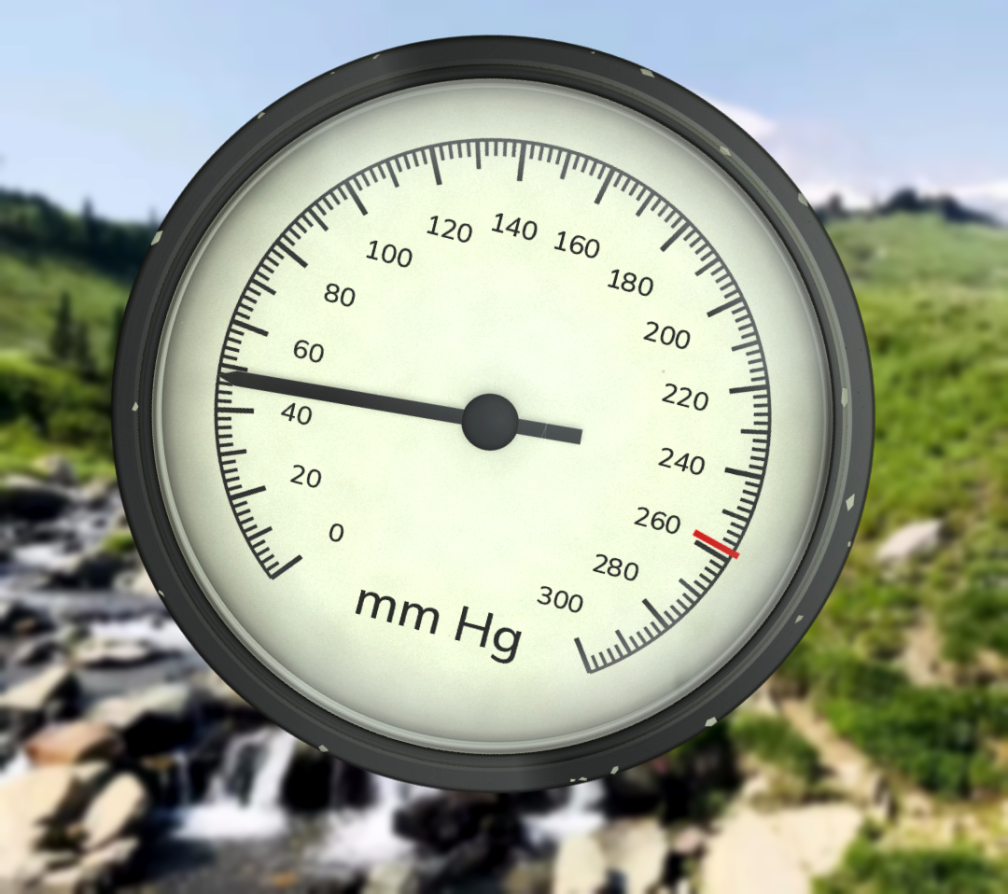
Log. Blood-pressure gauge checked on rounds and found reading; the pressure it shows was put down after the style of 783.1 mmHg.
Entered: 48 mmHg
